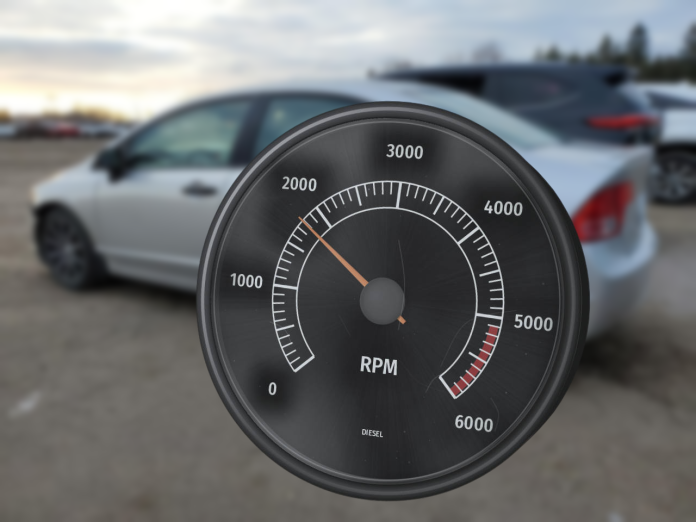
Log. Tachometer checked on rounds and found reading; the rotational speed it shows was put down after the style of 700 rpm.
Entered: 1800 rpm
